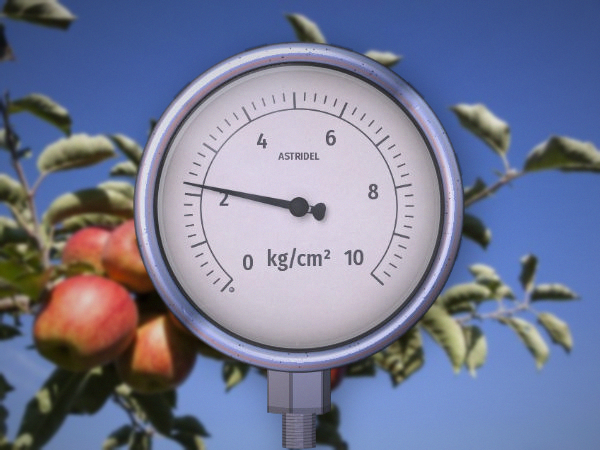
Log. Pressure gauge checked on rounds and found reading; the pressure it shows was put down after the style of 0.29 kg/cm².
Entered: 2.2 kg/cm²
